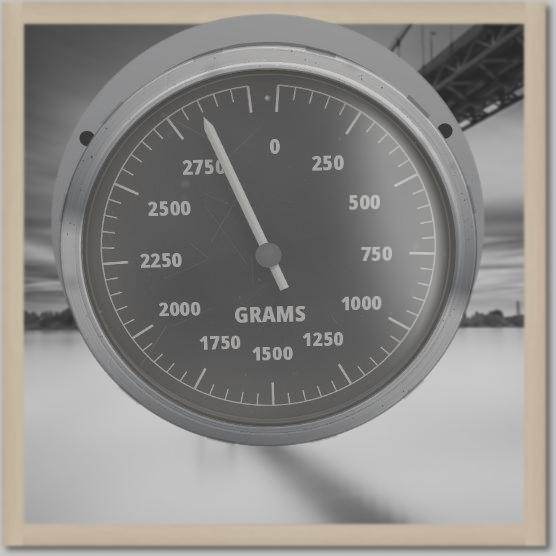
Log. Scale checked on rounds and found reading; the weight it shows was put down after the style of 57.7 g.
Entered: 2850 g
